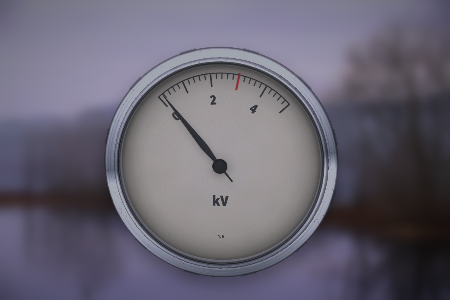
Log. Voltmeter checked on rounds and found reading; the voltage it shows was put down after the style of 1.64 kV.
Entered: 0.2 kV
